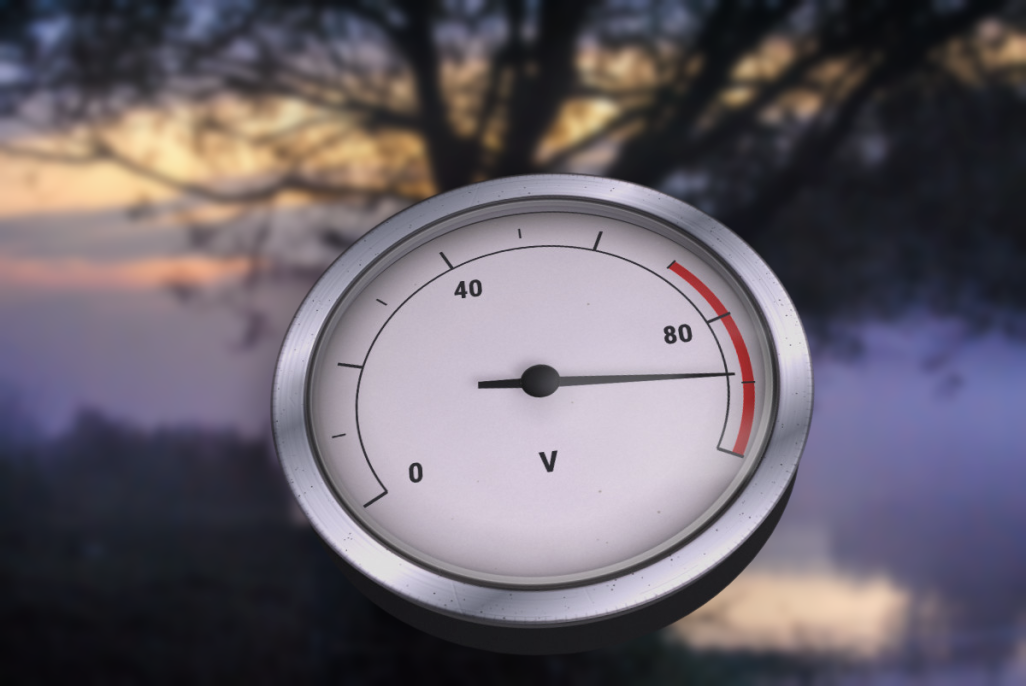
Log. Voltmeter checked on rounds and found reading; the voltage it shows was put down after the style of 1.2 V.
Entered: 90 V
